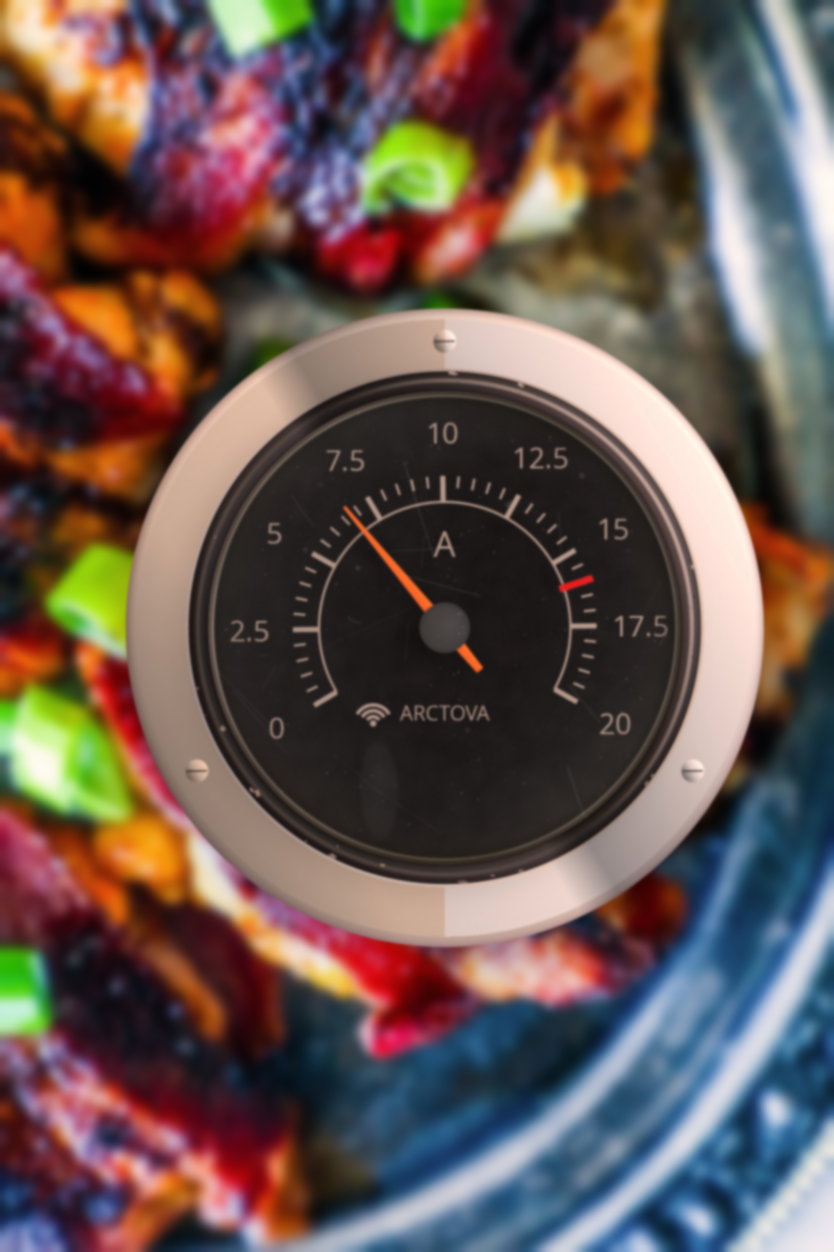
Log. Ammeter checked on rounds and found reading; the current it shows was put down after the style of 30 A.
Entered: 6.75 A
